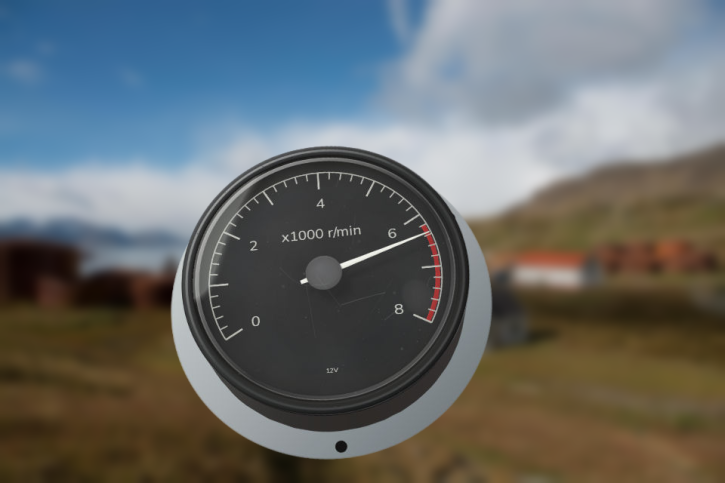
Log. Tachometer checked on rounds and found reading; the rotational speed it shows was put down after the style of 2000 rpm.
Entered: 6400 rpm
